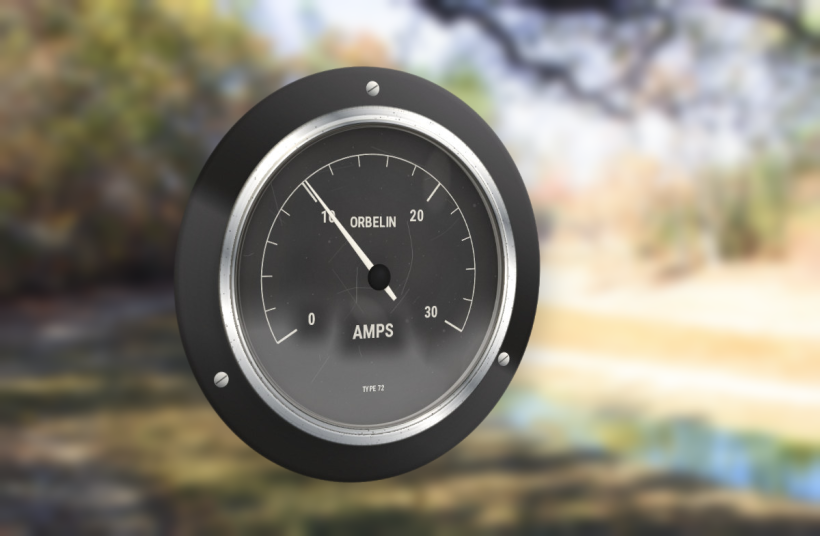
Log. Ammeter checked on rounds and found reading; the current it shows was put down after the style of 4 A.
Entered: 10 A
